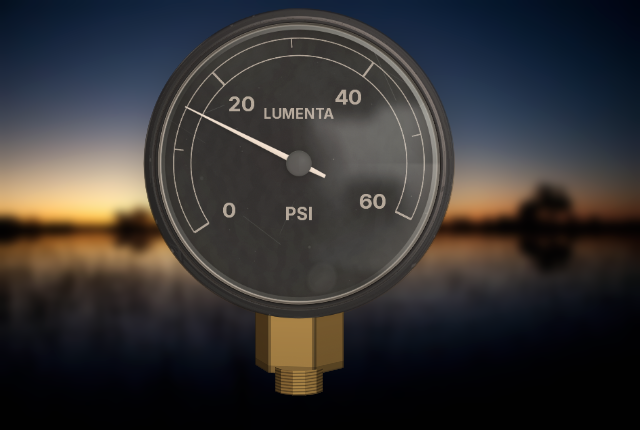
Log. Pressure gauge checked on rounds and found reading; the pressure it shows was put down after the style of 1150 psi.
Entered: 15 psi
